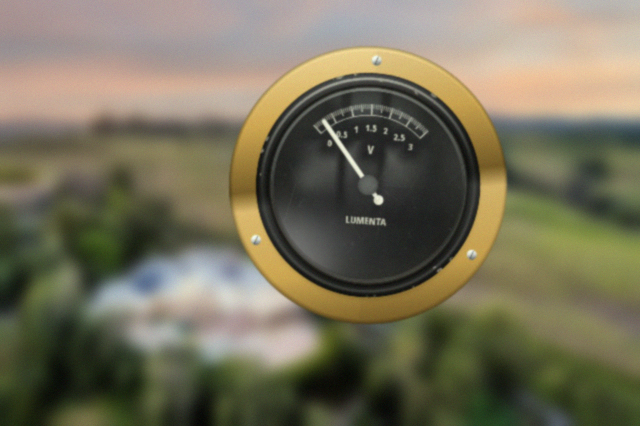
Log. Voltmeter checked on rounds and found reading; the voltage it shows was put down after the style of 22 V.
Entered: 0.25 V
